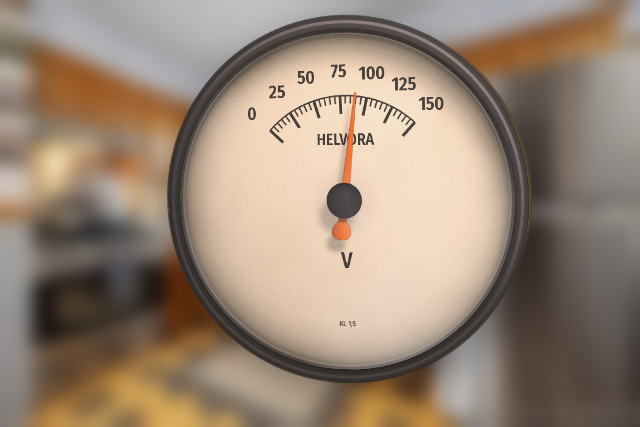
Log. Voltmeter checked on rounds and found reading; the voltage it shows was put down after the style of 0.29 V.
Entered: 90 V
